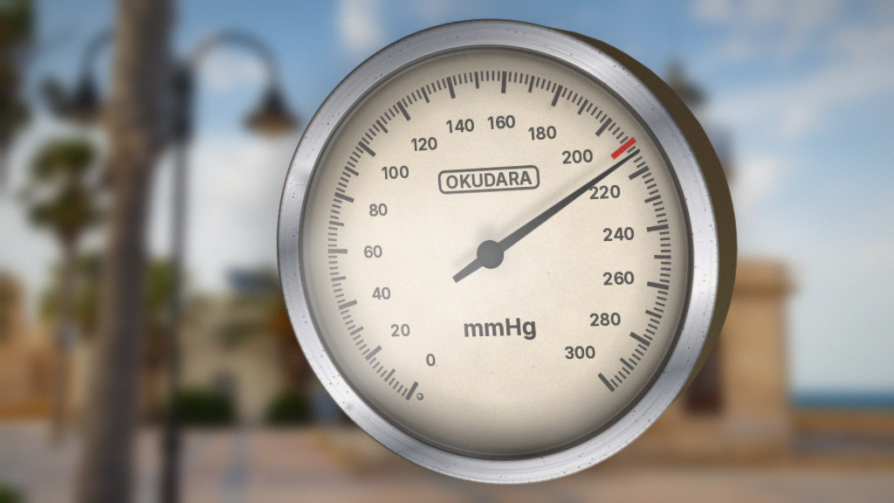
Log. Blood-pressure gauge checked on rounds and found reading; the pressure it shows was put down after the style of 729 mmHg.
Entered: 214 mmHg
